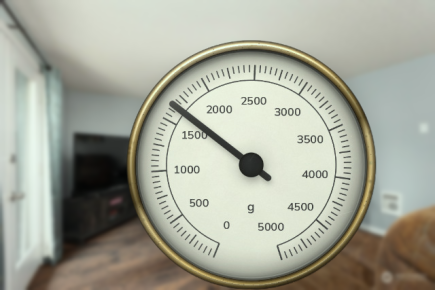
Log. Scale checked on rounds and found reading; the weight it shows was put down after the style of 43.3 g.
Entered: 1650 g
